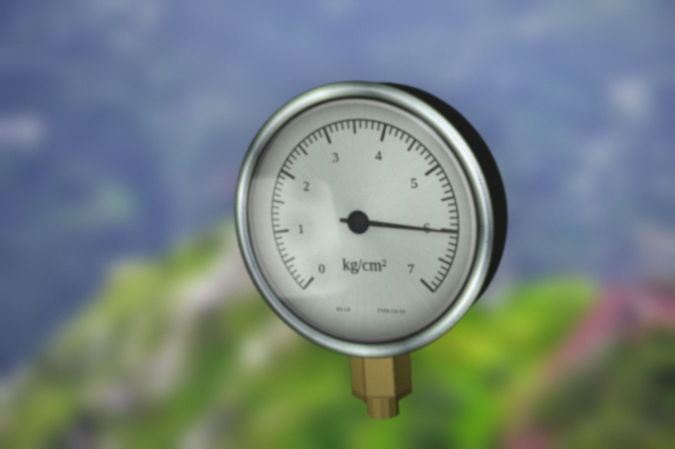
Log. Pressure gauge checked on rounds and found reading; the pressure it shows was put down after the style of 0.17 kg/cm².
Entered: 6 kg/cm²
